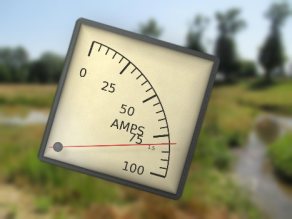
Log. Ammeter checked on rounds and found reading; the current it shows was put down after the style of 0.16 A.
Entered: 80 A
